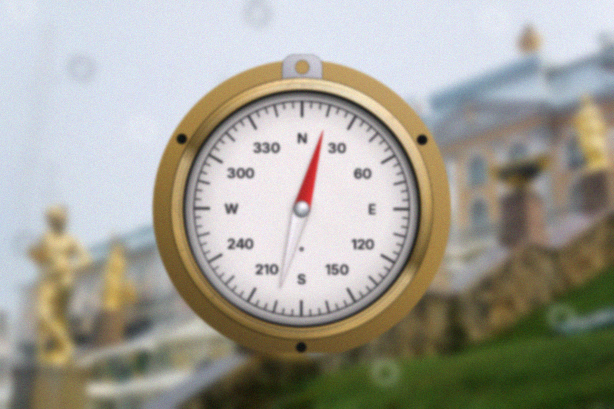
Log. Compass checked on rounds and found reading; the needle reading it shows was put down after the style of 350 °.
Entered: 15 °
